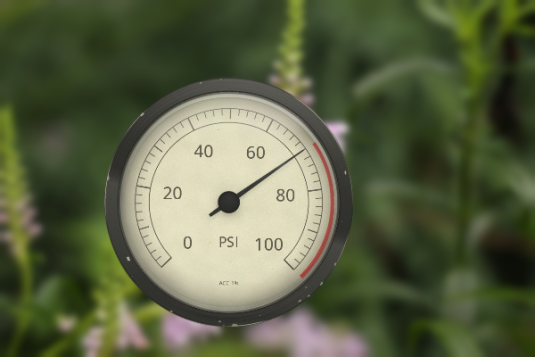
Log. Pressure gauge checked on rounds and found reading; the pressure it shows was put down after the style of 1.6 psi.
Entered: 70 psi
